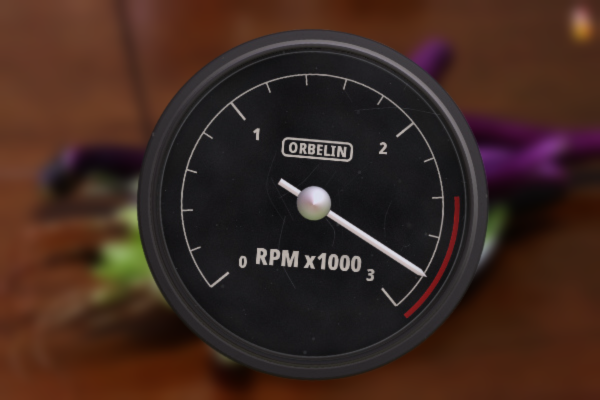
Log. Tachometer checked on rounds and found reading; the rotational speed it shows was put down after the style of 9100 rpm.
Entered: 2800 rpm
